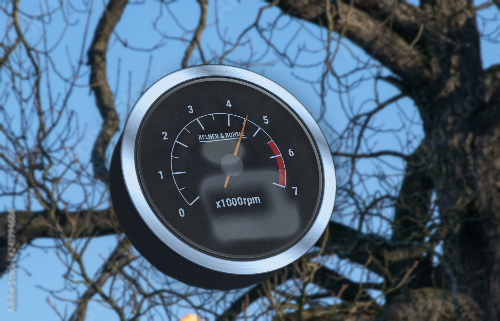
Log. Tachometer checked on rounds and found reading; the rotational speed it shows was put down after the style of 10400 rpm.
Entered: 4500 rpm
